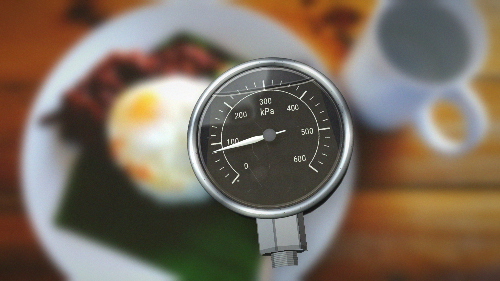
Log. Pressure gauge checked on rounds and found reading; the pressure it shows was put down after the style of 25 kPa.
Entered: 80 kPa
